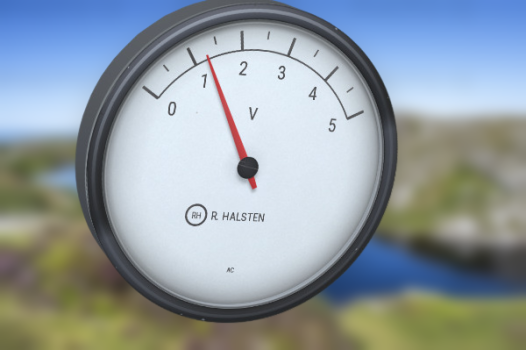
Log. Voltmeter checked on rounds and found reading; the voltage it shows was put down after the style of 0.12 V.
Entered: 1.25 V
